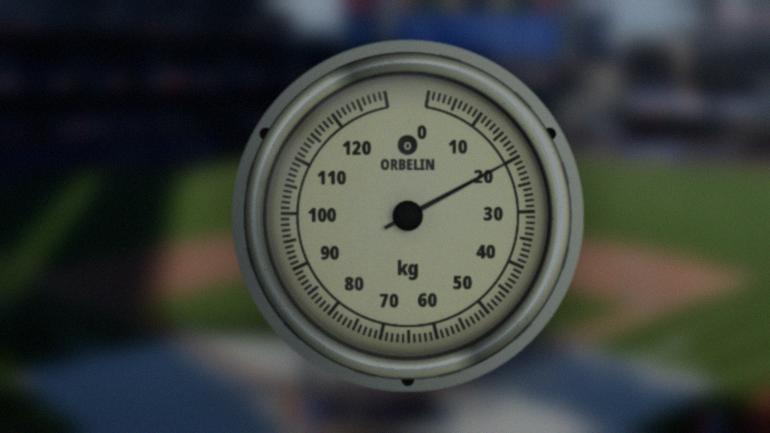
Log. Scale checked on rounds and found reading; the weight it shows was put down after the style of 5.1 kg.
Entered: 20 kg
